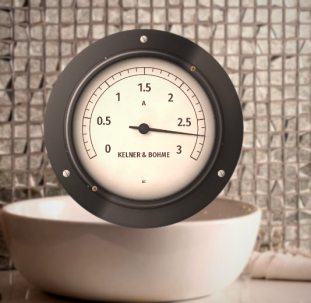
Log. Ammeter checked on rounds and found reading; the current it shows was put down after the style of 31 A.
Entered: 2.7 A
